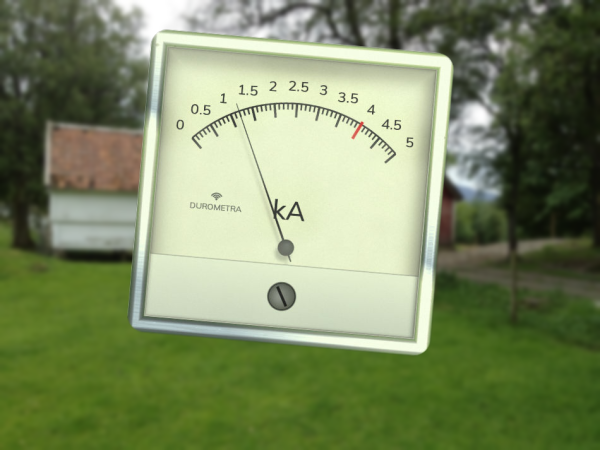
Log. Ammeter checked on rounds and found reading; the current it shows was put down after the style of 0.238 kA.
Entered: 1.2 kA
